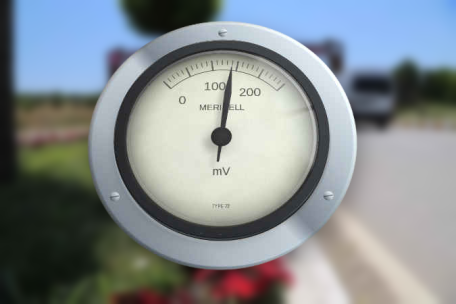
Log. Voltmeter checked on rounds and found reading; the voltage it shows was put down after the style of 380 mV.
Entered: 140 mV
